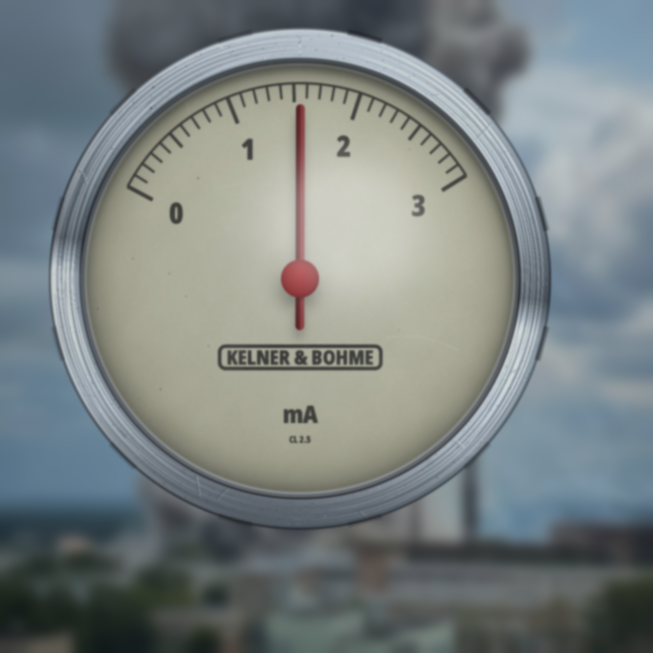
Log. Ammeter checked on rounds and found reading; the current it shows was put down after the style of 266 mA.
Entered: 1.55 mA
